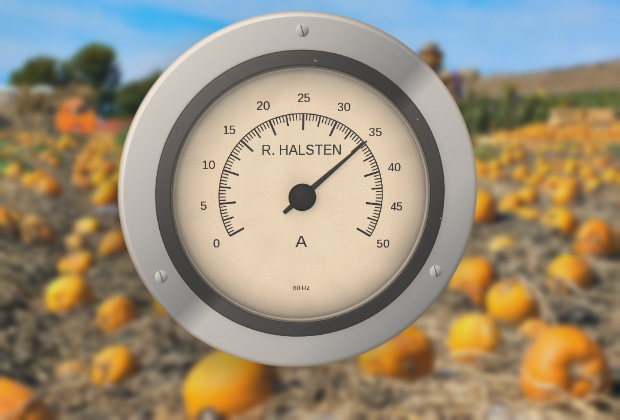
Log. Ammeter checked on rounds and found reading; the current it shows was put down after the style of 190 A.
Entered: 35 A
